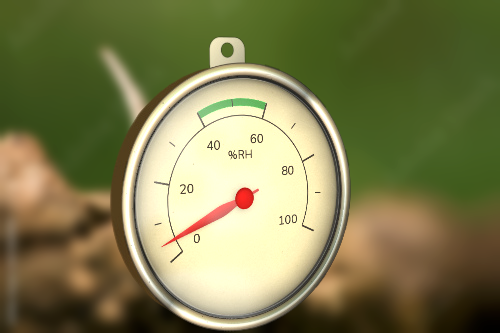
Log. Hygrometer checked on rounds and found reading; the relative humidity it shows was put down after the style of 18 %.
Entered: 5 %
